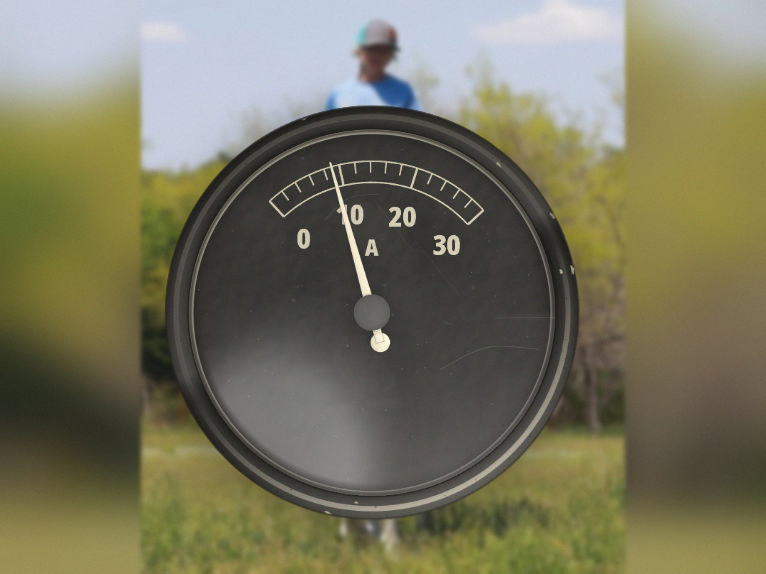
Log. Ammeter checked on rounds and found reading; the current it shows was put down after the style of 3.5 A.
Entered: 9 A
